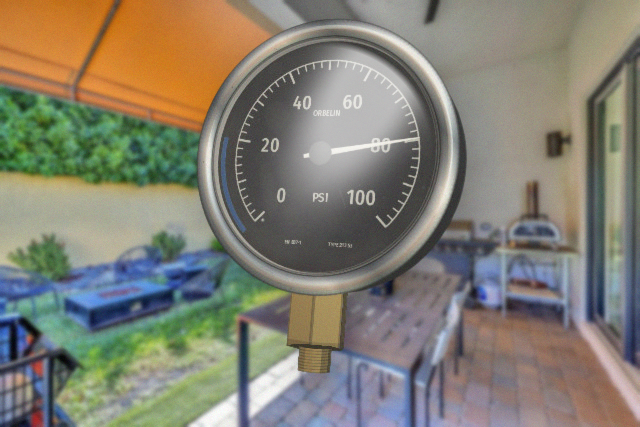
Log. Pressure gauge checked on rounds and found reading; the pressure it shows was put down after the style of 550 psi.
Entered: 80 psi
